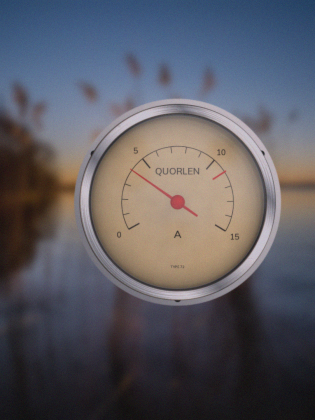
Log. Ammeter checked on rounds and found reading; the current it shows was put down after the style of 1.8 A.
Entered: 4 A
